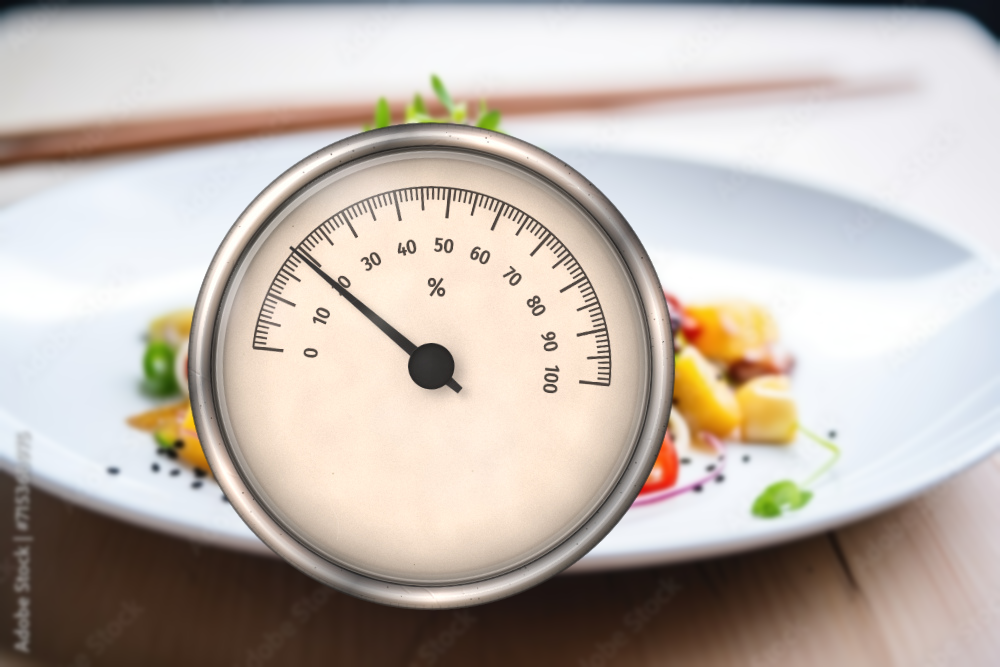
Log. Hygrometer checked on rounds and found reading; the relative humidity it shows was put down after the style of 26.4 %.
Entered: 19 %
